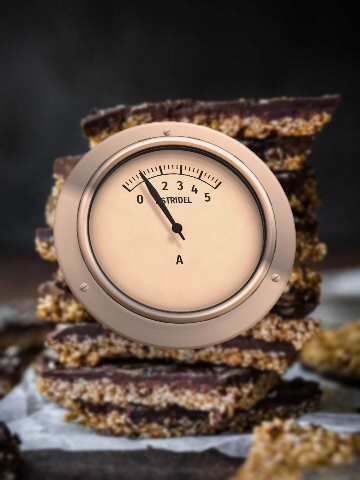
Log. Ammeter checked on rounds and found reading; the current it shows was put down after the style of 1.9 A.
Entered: 1 A
